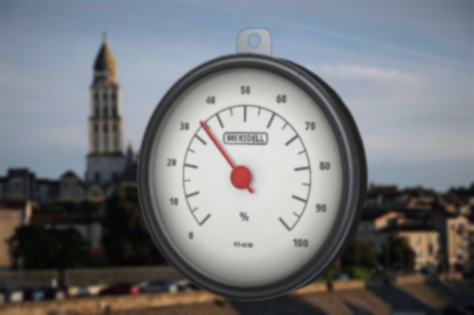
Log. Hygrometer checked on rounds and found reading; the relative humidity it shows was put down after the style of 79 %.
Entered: 35 %
